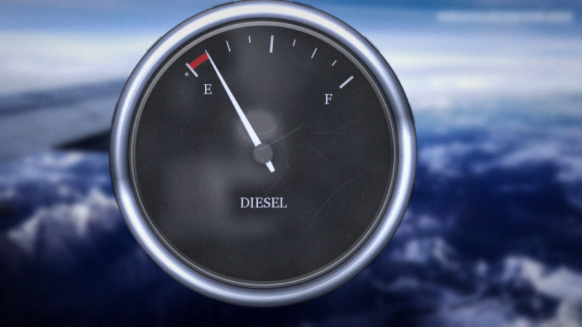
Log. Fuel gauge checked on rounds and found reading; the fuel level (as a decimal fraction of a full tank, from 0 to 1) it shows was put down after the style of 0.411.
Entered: 0.125
